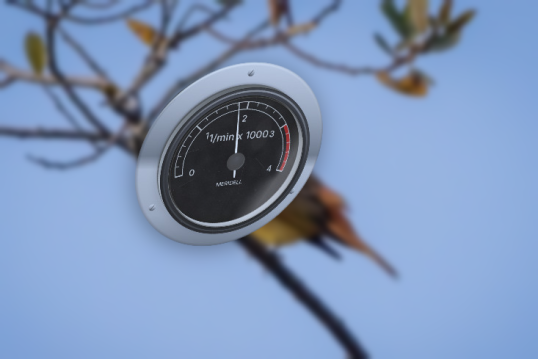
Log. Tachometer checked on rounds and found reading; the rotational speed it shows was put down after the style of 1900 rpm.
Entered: 1800 rpm
